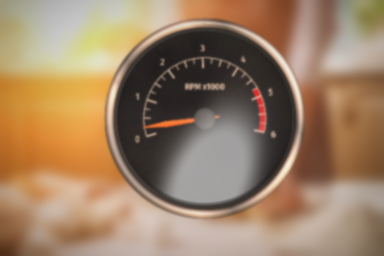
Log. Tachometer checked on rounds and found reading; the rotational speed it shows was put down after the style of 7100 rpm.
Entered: 250 rpm
